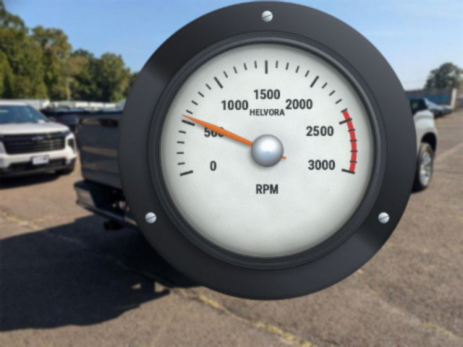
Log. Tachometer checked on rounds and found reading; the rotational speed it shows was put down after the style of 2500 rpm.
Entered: 550 rpm
